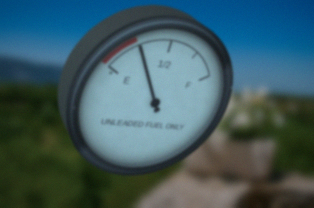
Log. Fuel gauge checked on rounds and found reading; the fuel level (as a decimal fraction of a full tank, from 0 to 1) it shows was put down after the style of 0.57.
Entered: 0.25
